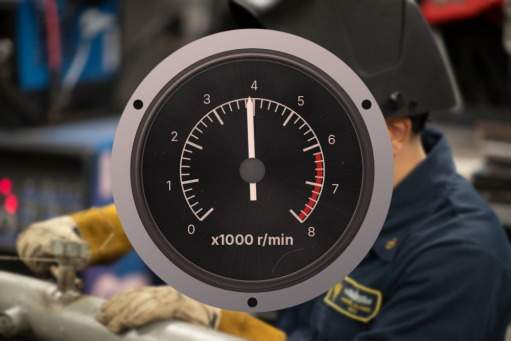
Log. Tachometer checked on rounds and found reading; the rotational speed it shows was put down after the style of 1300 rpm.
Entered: 3900 rpm
